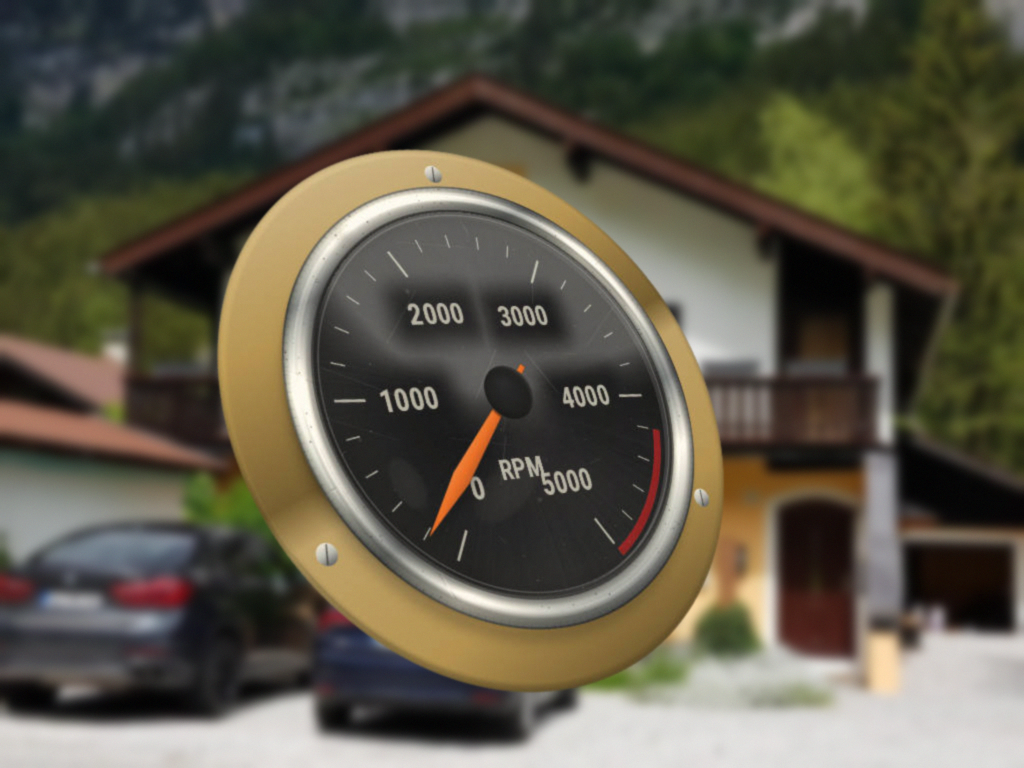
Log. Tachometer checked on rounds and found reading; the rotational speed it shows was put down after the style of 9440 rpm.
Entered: 200 rpm
